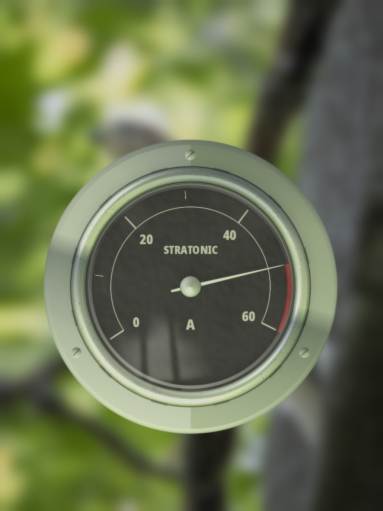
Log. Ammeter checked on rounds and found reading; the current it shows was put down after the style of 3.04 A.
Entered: 50 A
